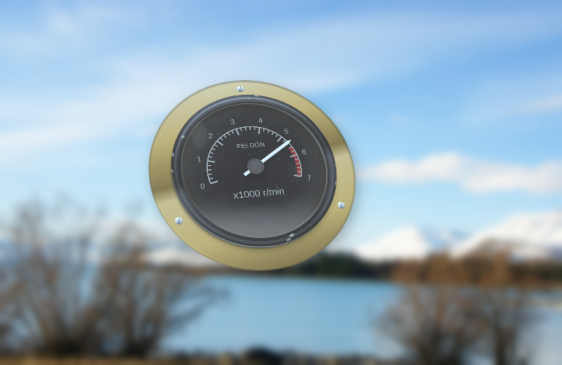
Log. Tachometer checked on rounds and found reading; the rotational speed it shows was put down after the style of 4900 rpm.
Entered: 5400 rpm
